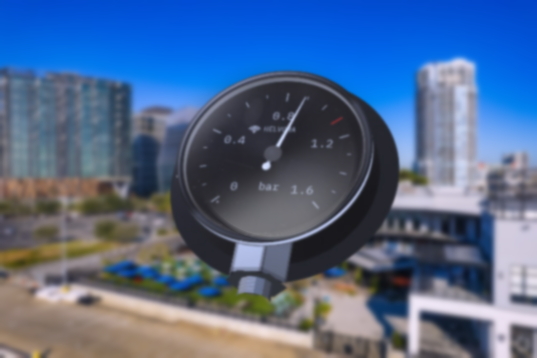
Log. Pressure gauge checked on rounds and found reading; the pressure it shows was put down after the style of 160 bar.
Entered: 0.9 bar
